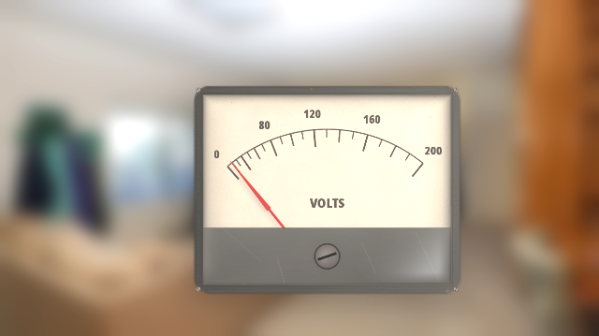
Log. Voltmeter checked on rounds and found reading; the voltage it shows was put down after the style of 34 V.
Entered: 20 V
